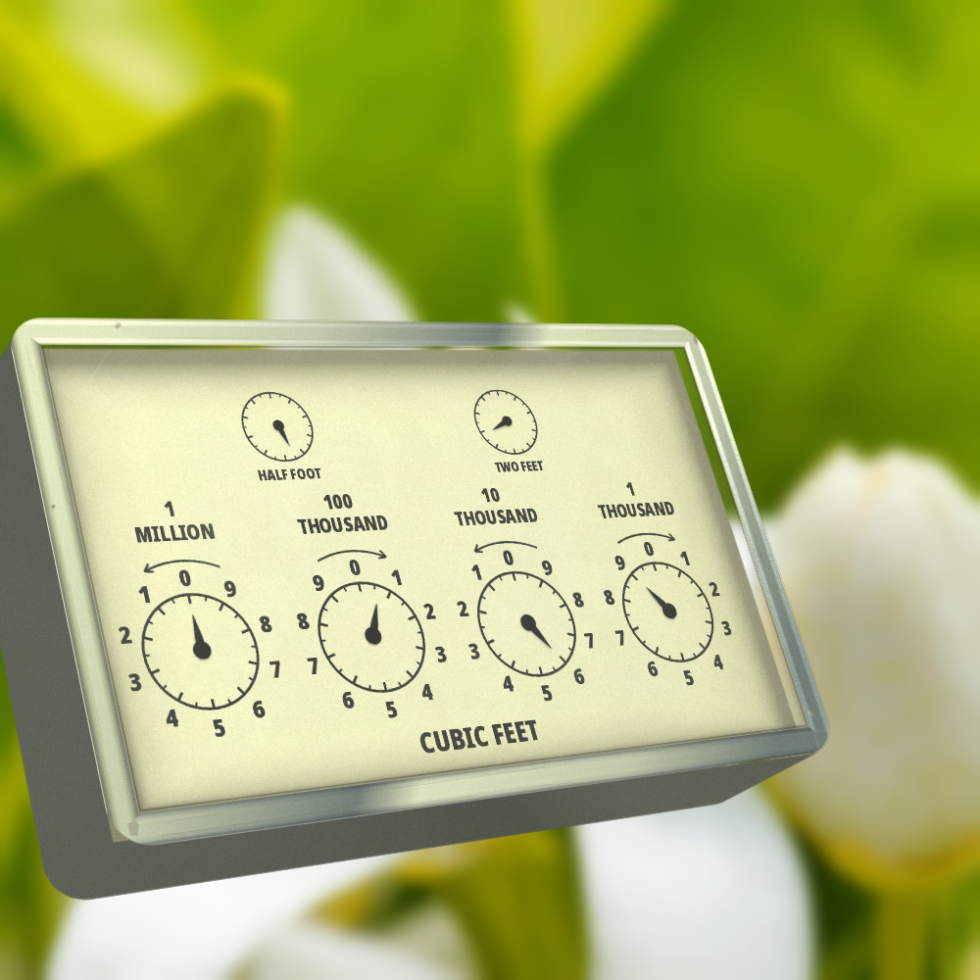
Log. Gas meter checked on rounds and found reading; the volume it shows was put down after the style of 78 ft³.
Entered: 5900 ft³
